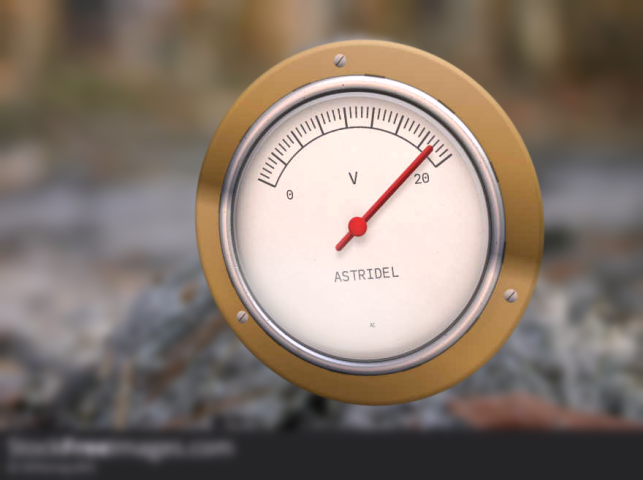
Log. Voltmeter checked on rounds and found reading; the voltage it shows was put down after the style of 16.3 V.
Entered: 18.5 V
